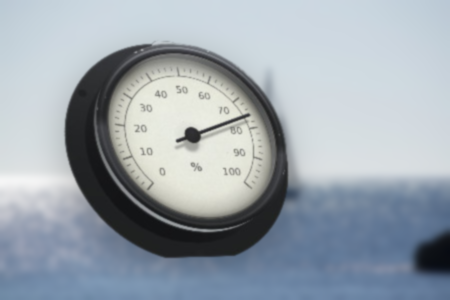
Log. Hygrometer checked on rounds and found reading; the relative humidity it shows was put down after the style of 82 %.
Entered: 76 %
